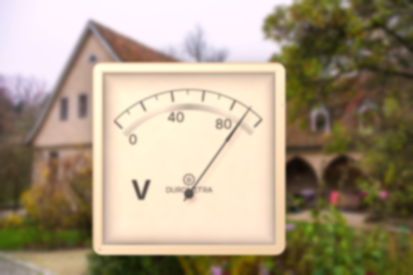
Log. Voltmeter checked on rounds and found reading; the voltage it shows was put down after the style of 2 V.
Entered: 90 V
